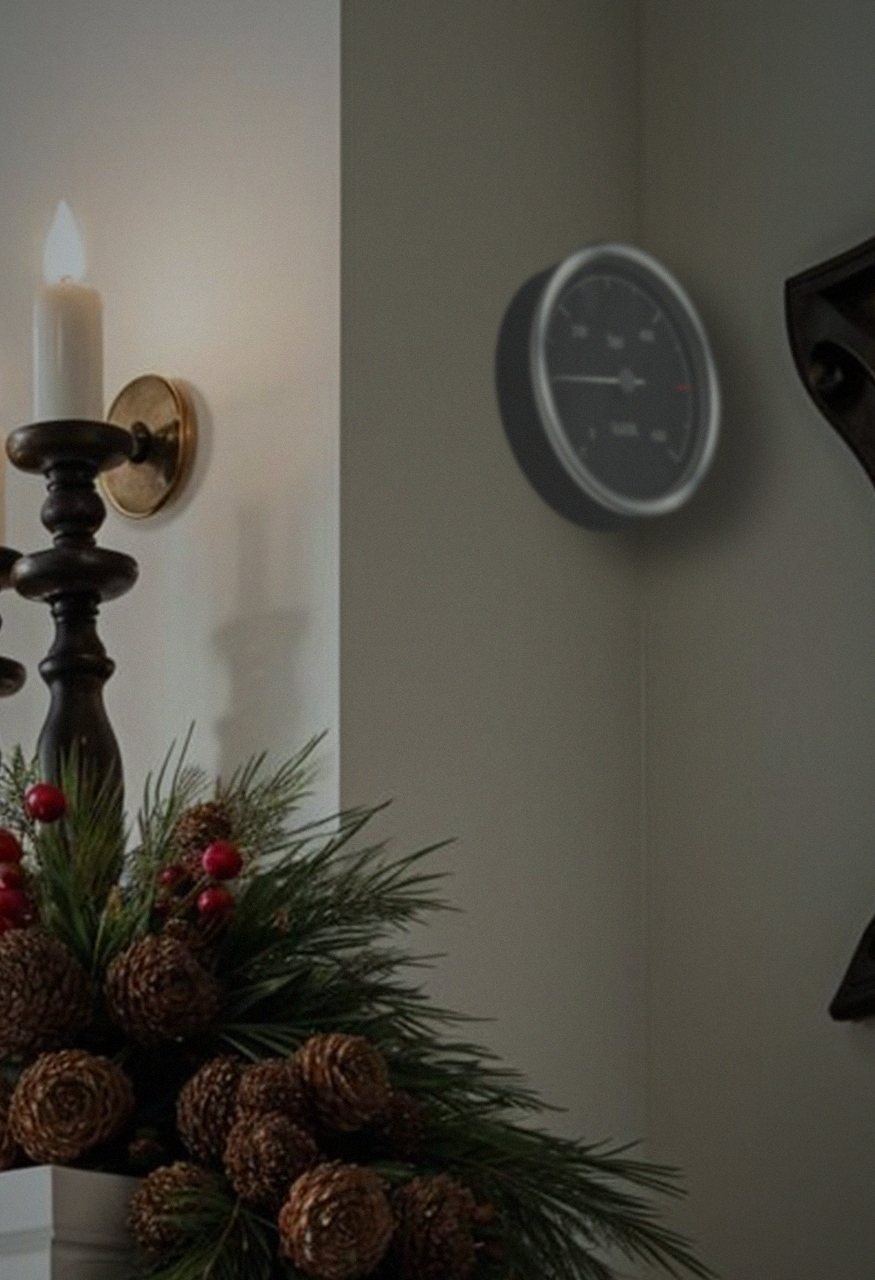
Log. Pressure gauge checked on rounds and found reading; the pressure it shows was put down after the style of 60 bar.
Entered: 100 bar
